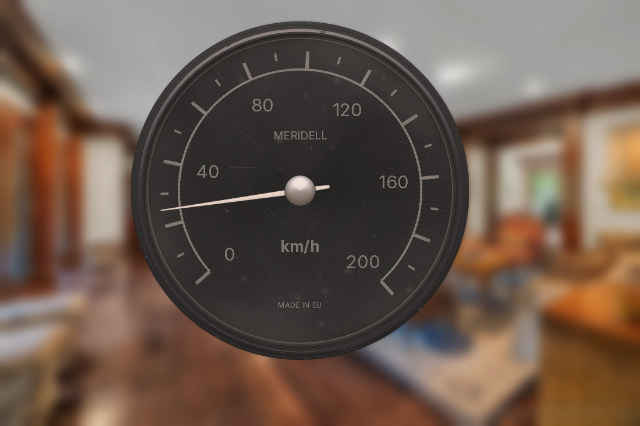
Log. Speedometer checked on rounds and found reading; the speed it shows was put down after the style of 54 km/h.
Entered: 25 km/h
